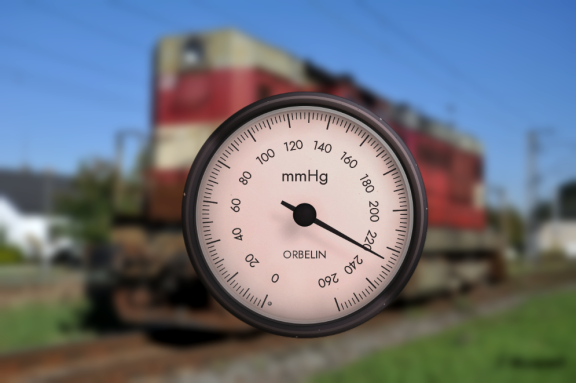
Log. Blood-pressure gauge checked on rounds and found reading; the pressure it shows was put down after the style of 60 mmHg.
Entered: 226 mmHg
